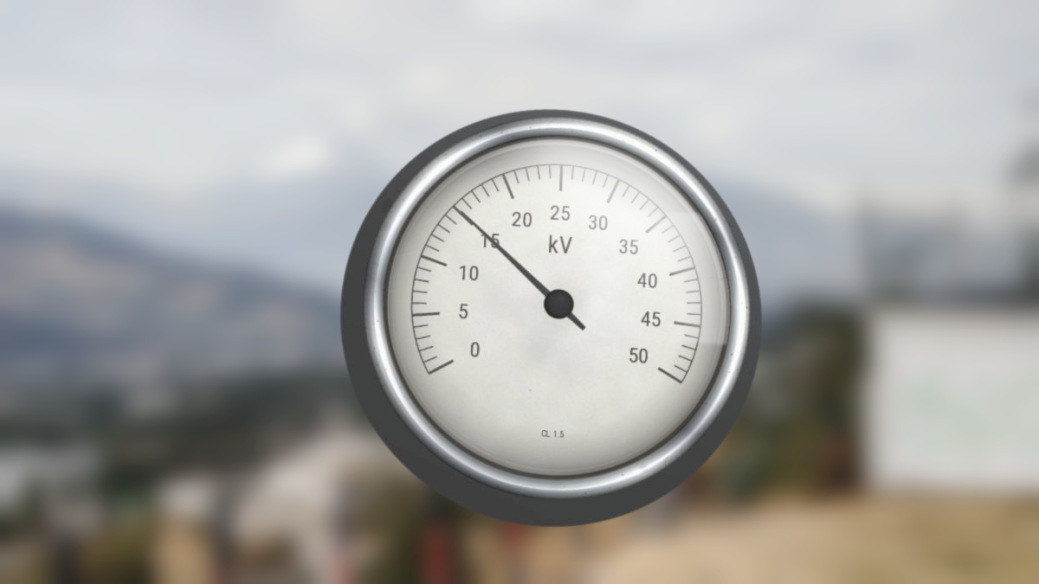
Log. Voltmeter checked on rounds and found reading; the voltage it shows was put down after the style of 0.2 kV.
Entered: 15 kV
